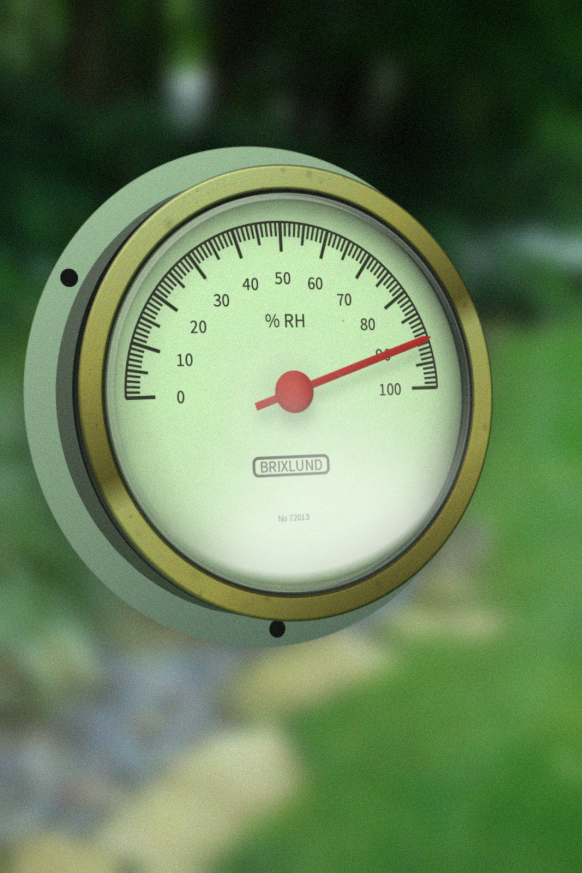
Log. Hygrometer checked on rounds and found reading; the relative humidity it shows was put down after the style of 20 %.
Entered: 90 %
